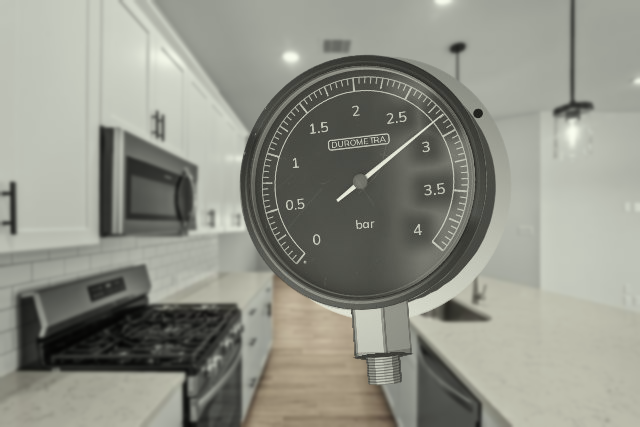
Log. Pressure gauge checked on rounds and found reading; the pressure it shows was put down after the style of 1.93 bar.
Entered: 2.85 bar
